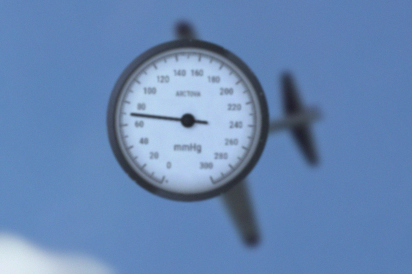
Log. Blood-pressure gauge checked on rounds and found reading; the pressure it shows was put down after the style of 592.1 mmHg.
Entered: 70 mmHg
